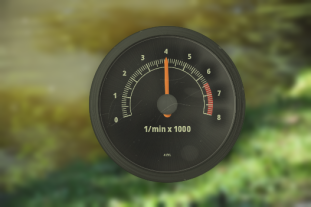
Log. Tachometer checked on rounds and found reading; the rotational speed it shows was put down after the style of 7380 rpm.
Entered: 4000 rpm
